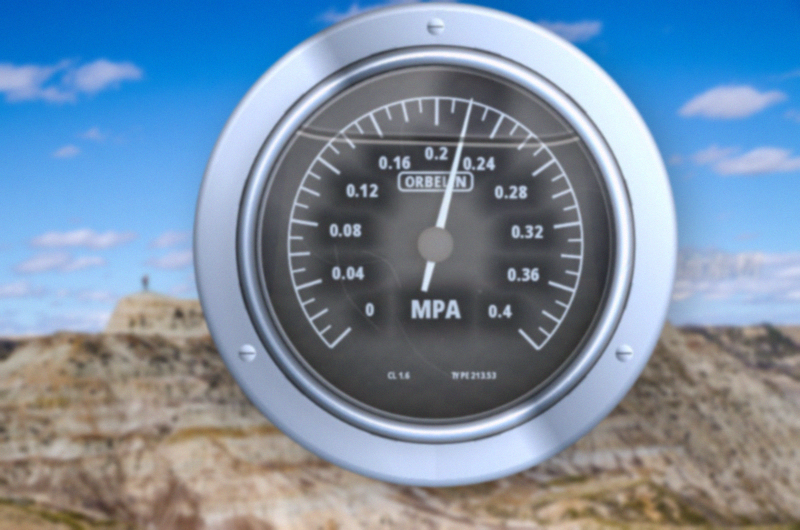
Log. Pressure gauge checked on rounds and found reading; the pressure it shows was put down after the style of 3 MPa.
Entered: 0.22 MPa
